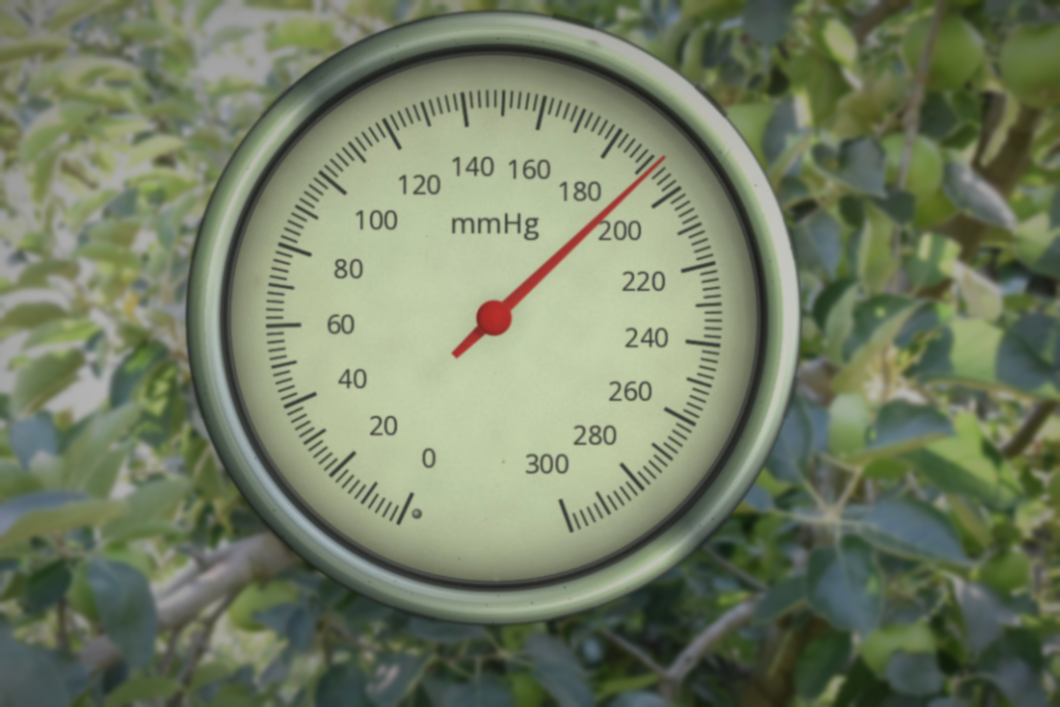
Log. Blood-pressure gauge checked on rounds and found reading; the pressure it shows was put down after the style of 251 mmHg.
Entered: 192 mmHg
